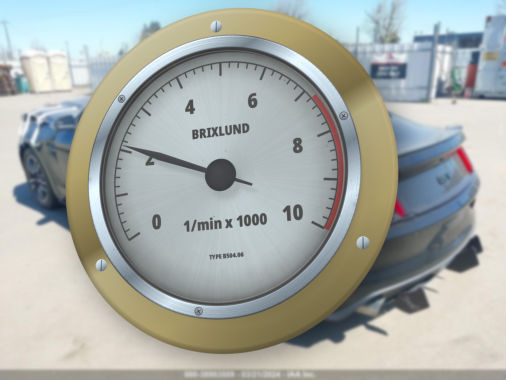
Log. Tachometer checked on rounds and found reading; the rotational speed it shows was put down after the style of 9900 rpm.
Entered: 2100 rpm
